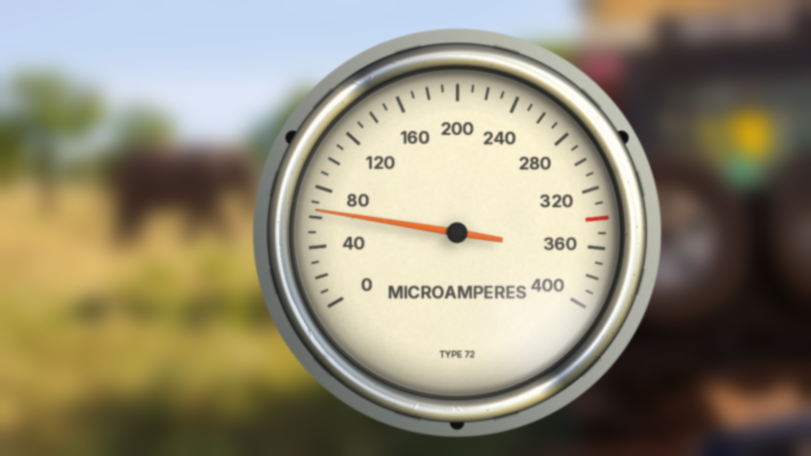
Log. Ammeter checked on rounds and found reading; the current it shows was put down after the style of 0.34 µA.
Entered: 65 µA
